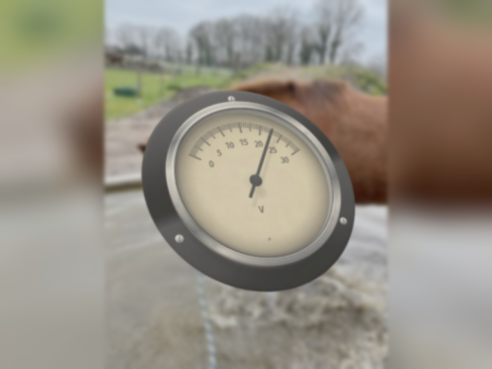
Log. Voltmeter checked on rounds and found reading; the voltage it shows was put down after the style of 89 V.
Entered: 22.5 V
